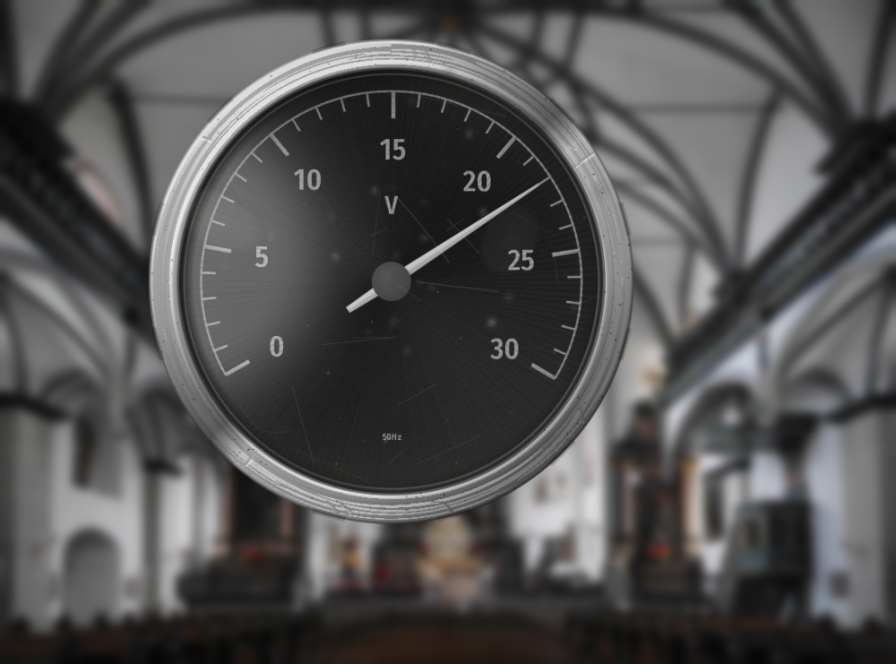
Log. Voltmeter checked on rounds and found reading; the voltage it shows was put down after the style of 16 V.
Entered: 22 V
